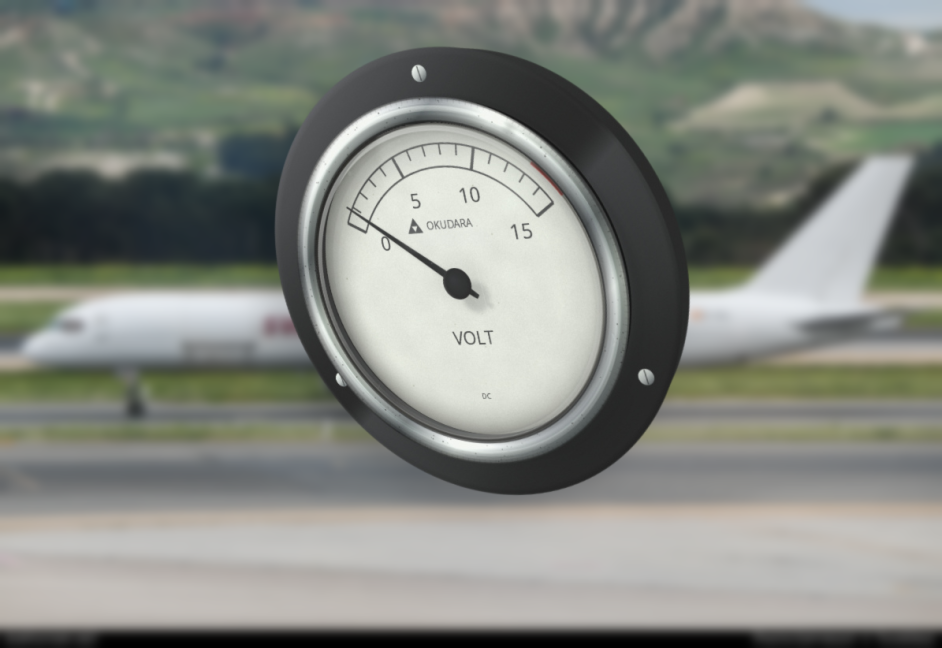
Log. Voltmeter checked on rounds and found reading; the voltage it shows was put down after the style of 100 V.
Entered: 1 V
